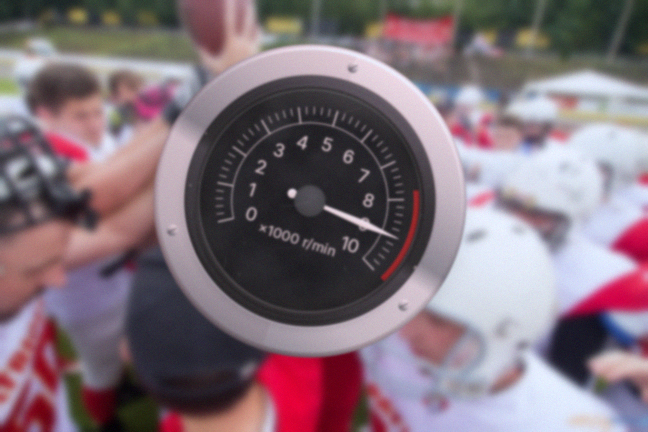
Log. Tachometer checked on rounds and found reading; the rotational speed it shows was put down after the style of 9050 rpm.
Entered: 9000 rpm
